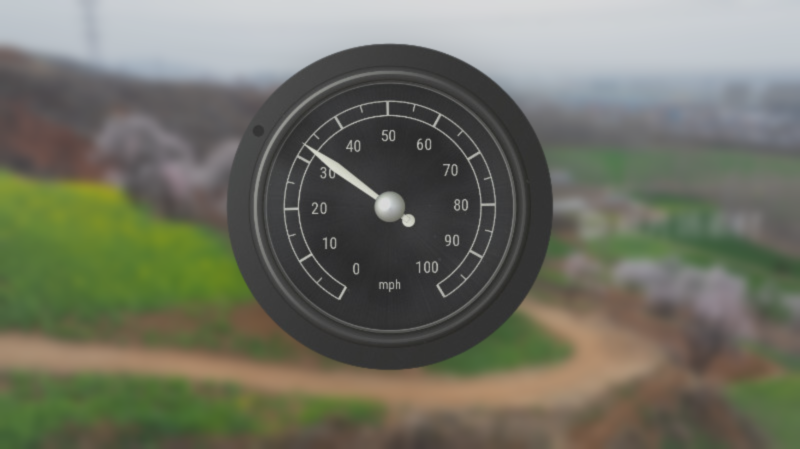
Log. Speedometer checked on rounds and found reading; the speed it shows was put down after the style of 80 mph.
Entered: 32.5 mph
